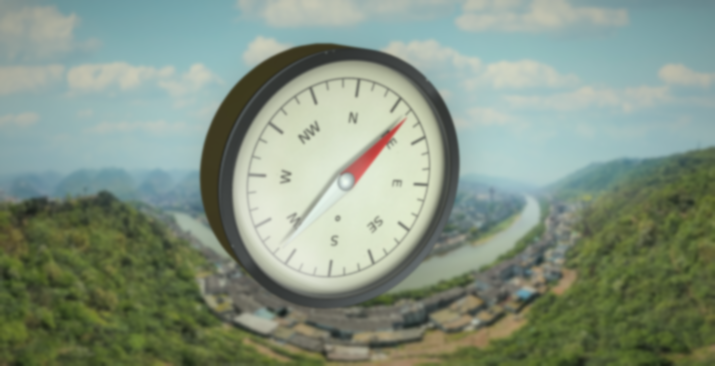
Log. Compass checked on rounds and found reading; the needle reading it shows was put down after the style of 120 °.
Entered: 40 °
